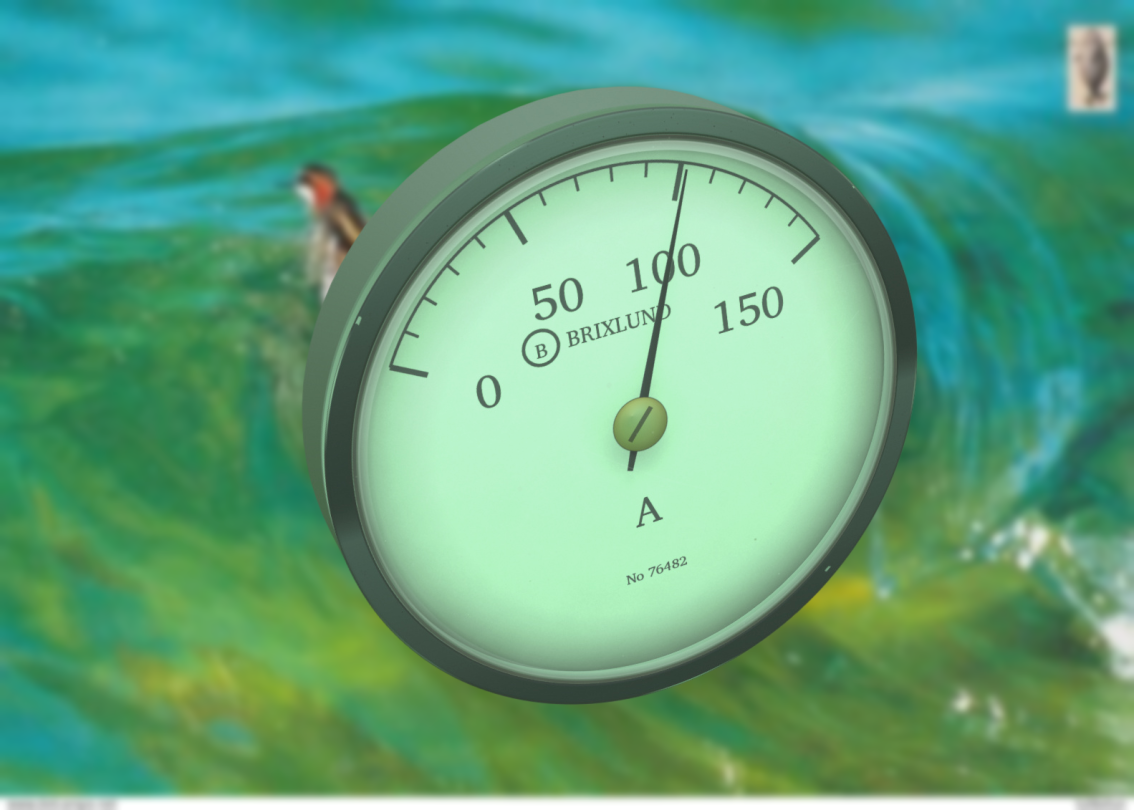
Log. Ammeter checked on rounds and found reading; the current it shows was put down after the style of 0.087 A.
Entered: 100 A
